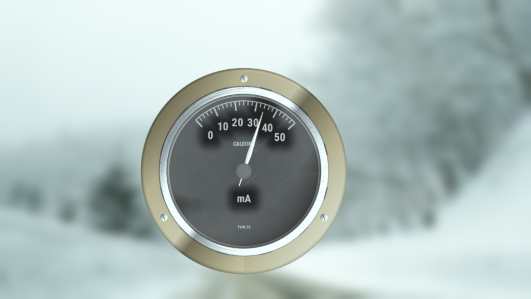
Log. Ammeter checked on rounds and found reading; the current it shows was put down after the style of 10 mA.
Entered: 34 mA
